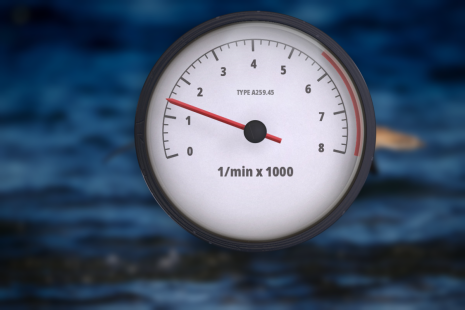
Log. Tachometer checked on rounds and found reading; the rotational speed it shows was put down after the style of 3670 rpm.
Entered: 1400 rpm
